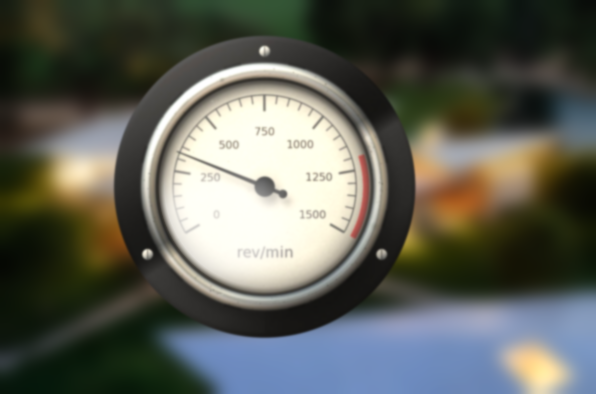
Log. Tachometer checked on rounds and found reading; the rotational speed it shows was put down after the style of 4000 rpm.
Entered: 325 rpm
